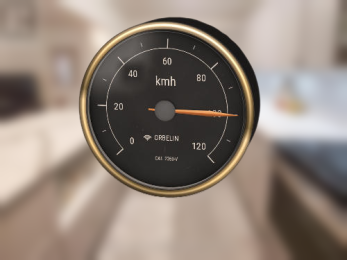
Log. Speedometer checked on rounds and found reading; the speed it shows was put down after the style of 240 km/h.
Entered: 100 km/h
